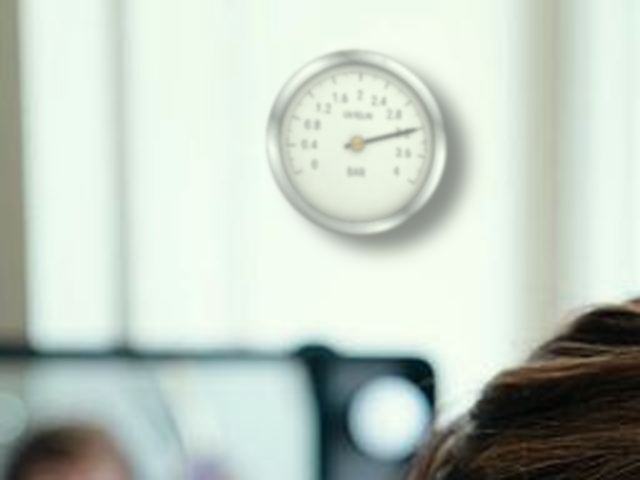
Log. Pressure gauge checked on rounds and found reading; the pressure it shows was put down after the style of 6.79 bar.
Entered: 3.2 bar
